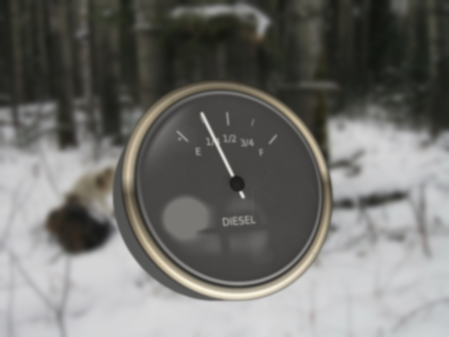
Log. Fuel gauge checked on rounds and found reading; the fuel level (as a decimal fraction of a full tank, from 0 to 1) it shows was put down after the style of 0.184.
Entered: 0.25
